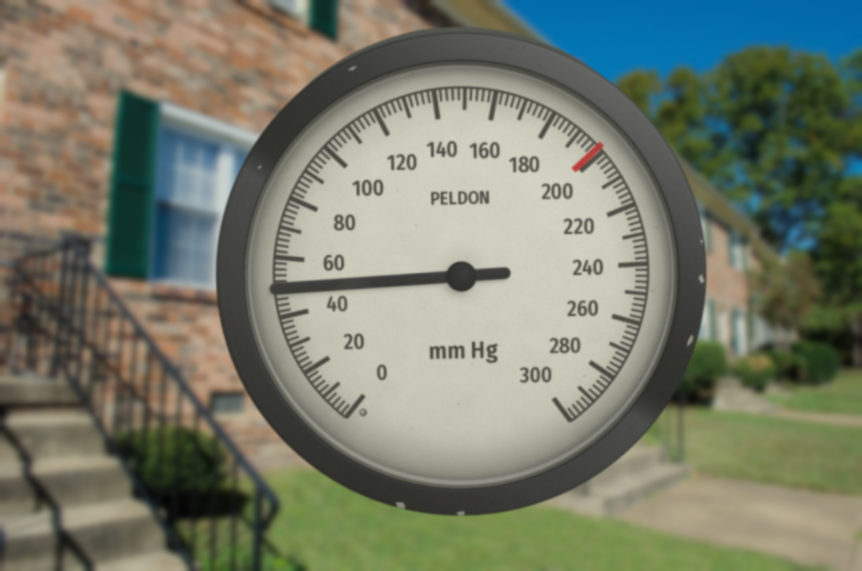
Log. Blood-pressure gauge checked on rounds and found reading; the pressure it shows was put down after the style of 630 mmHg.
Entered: 50 mmHg
